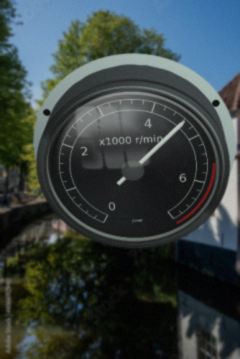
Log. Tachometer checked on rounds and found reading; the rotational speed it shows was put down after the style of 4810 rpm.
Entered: 4600 rpm
